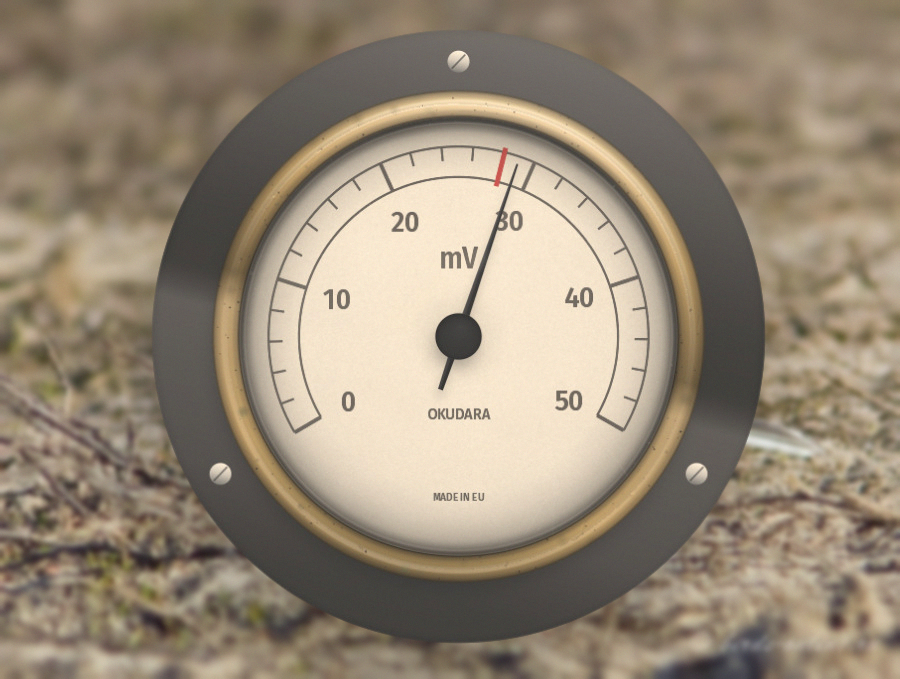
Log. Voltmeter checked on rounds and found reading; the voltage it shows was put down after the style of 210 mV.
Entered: 29 mV
